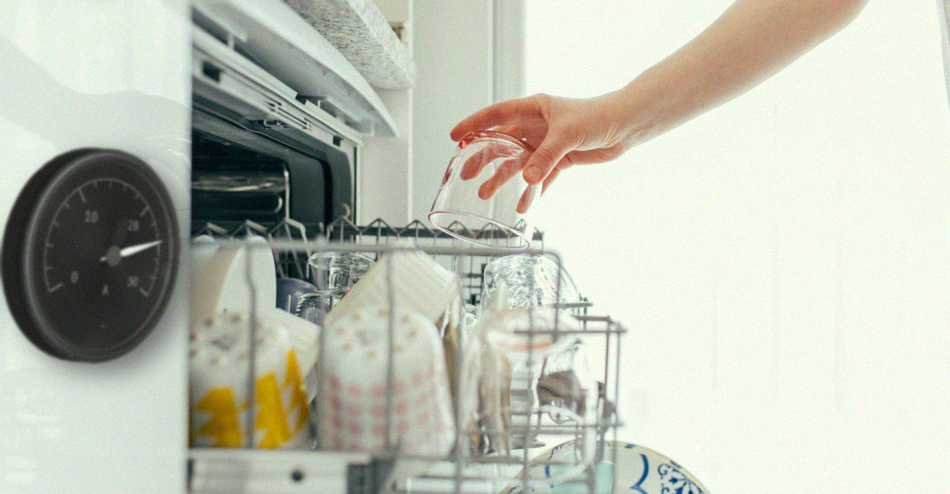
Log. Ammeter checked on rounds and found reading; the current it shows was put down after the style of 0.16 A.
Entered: 24 A
